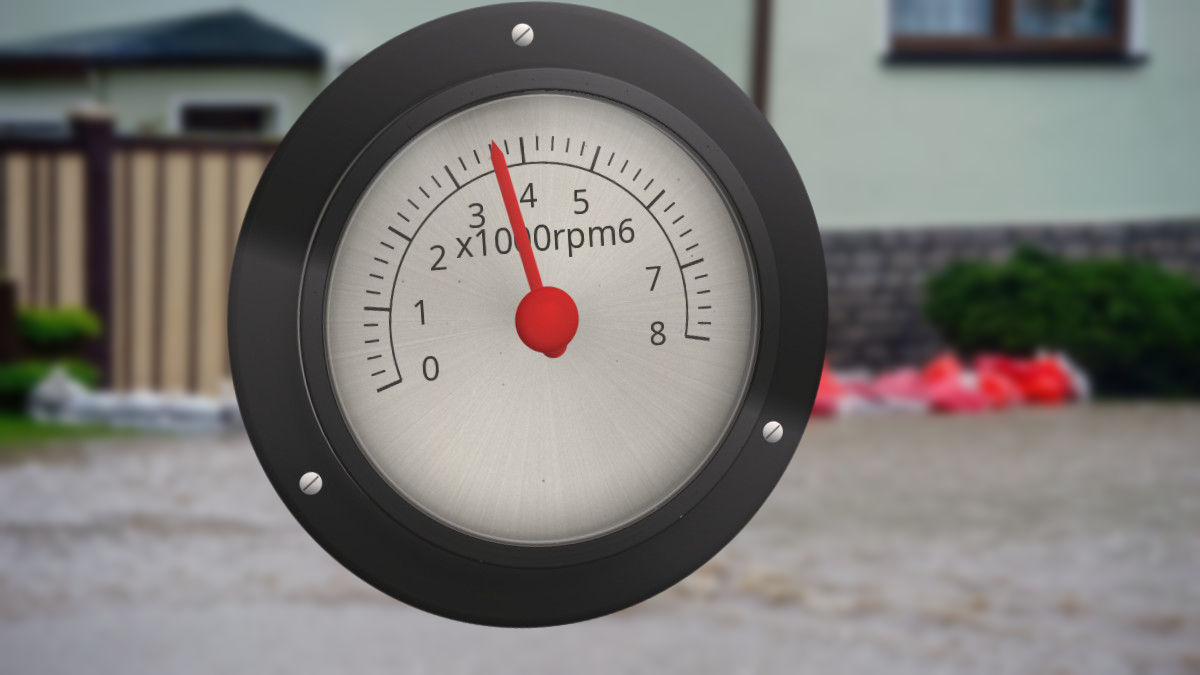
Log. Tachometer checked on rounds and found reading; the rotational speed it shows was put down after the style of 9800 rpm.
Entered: 3600 rpm
